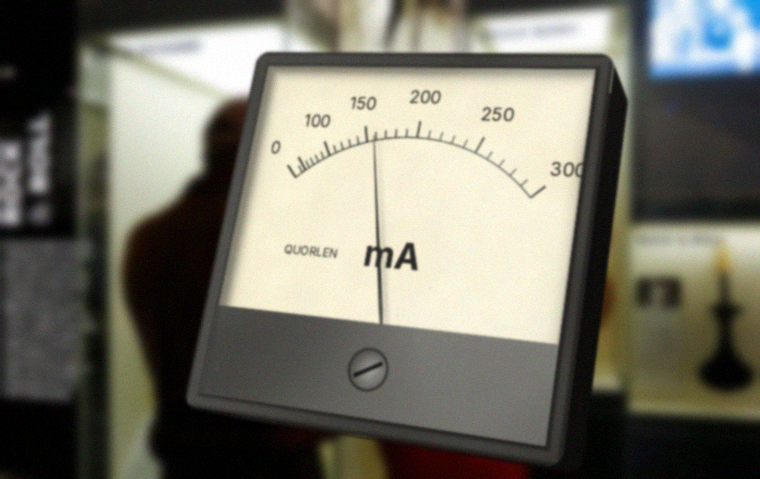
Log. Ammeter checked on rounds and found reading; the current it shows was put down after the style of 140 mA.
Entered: 160 mA
